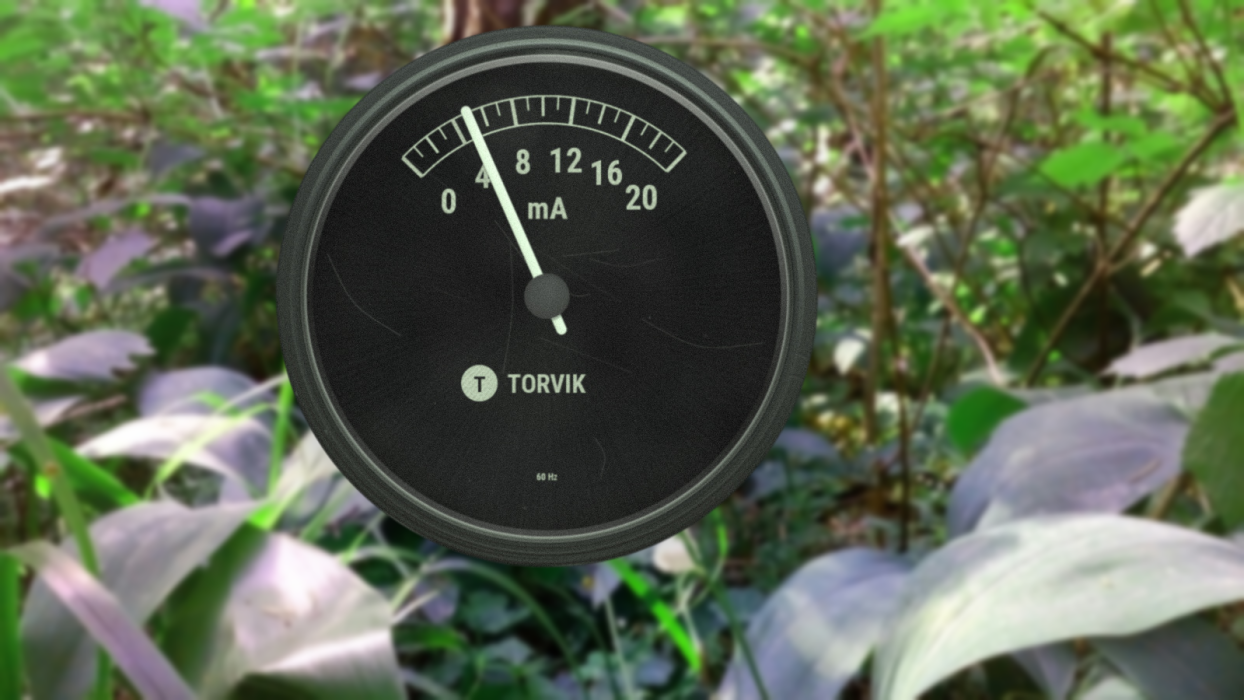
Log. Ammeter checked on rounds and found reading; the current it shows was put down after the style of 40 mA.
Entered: 5 mA
